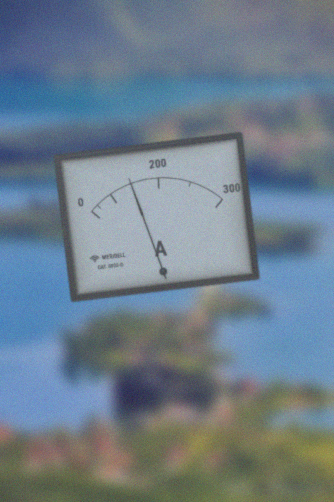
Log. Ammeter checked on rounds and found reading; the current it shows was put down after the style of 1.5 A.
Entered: 150 A
